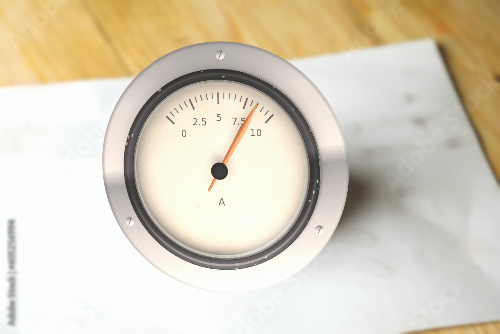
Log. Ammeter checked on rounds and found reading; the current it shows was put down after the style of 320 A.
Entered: 8.5 A
